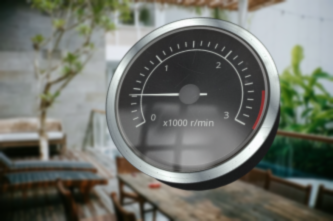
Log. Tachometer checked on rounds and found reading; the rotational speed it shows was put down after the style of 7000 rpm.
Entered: 400 rpm
